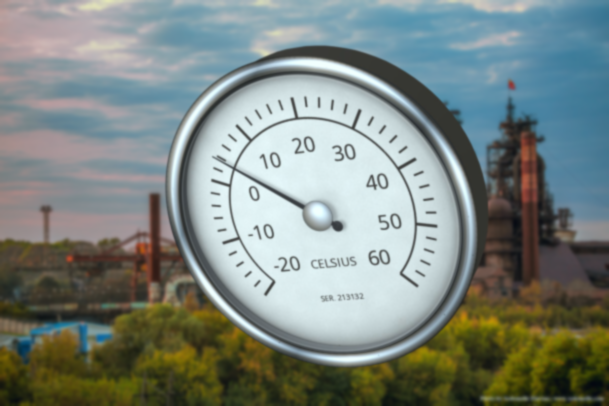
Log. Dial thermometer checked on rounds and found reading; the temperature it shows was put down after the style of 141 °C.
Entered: 4 °C
